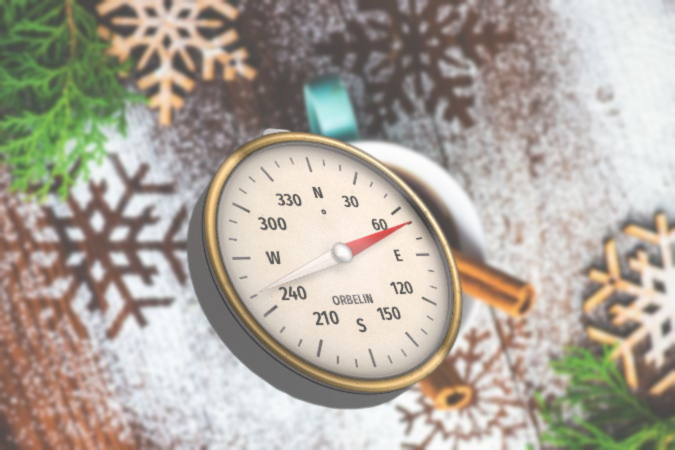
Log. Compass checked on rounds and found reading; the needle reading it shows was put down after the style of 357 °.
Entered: 70 °
